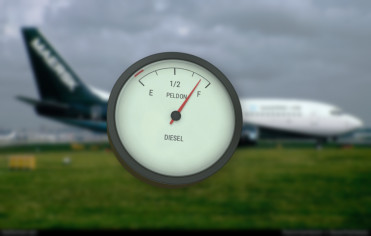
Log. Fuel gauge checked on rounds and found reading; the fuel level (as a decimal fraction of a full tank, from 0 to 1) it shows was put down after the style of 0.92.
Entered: 0.875
